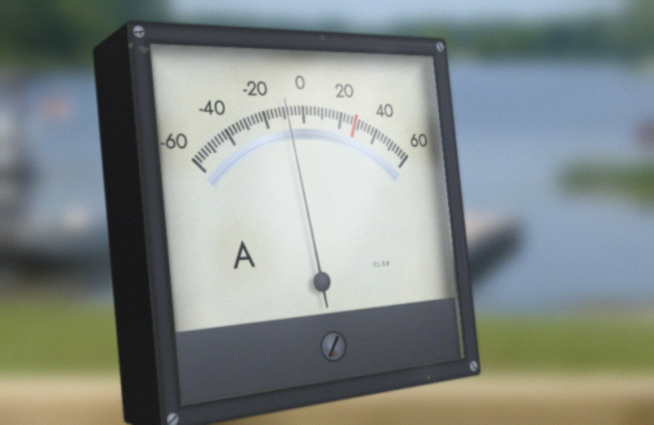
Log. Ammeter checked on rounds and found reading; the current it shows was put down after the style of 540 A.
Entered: -10 A
